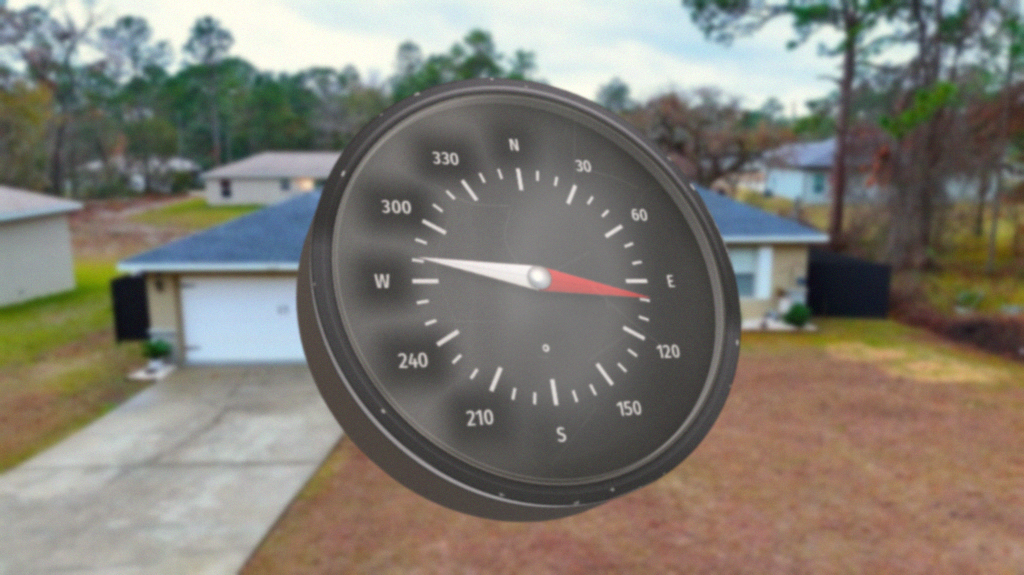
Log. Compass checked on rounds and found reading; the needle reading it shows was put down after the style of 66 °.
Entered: 100 °
